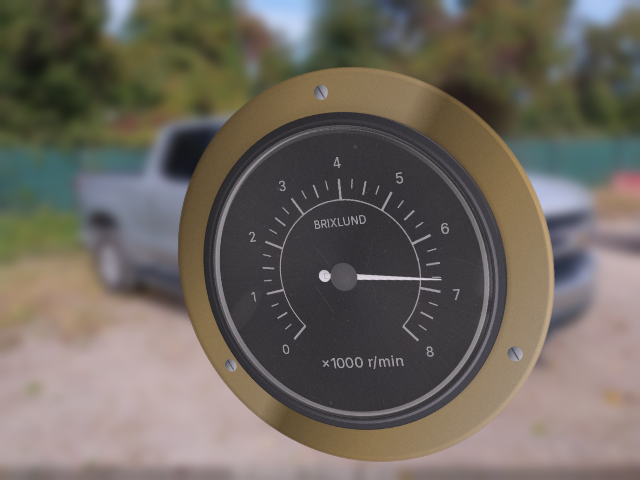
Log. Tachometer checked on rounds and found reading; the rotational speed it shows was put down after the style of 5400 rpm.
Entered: 6750 rpm
